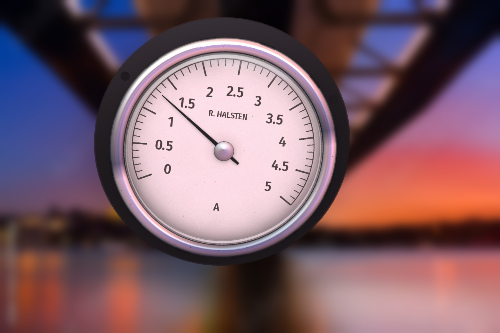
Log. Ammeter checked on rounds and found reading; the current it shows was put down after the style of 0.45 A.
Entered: 1.3 A
